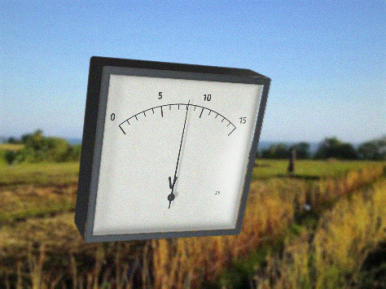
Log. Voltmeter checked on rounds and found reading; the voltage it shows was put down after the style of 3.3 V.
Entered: 8 V
